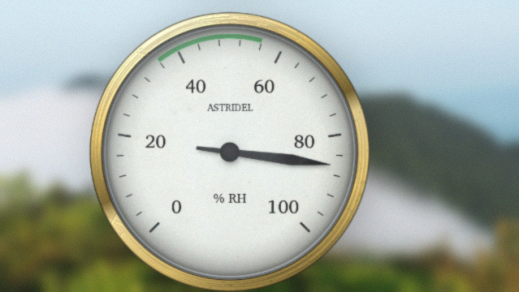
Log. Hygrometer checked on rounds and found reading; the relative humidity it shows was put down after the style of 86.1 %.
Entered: 86 %
